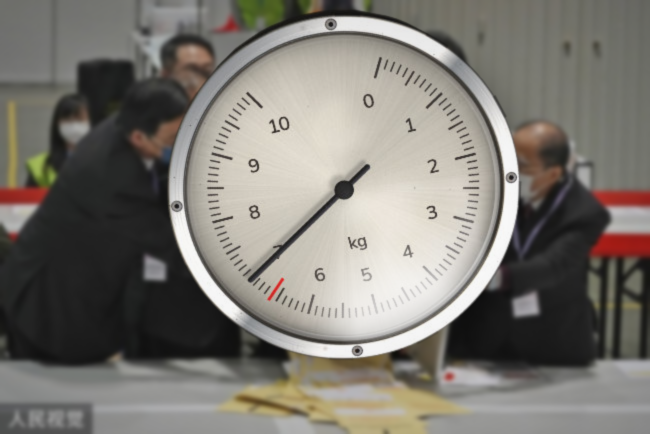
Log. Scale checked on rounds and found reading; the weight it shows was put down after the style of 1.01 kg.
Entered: 7 kg
